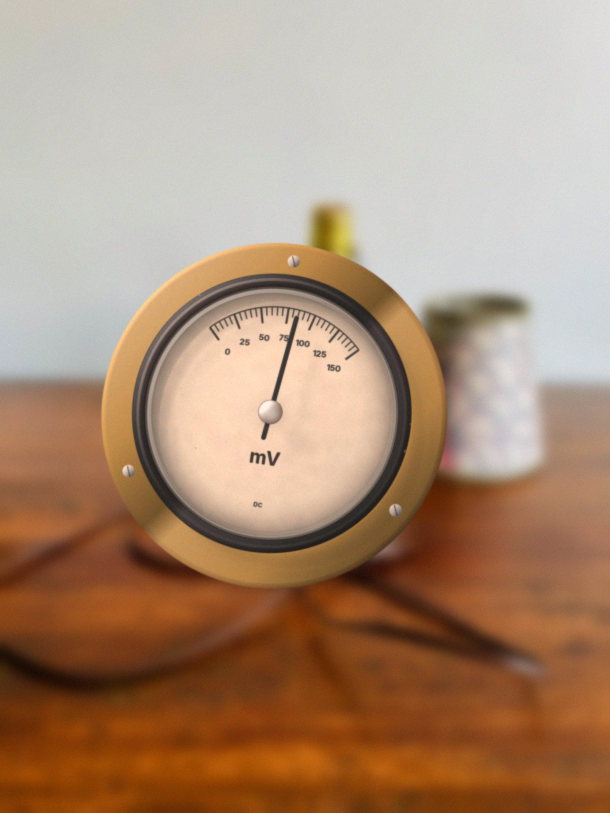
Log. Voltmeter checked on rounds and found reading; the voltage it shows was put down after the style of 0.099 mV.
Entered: 85 mV
